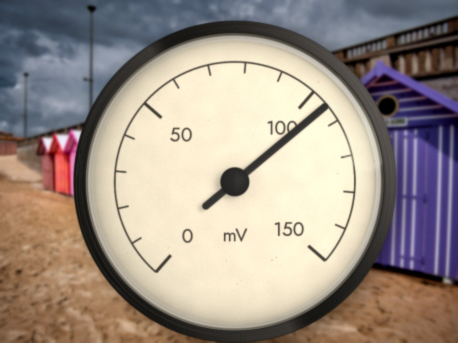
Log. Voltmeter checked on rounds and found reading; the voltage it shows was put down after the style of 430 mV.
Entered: 105 mV
